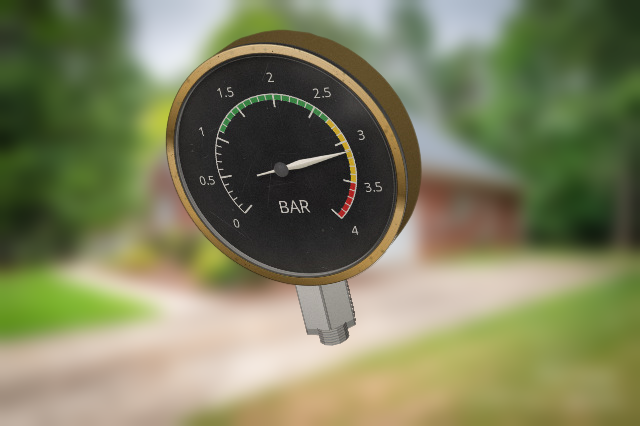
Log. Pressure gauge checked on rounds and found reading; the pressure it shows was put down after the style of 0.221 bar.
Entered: 3.1 bar
